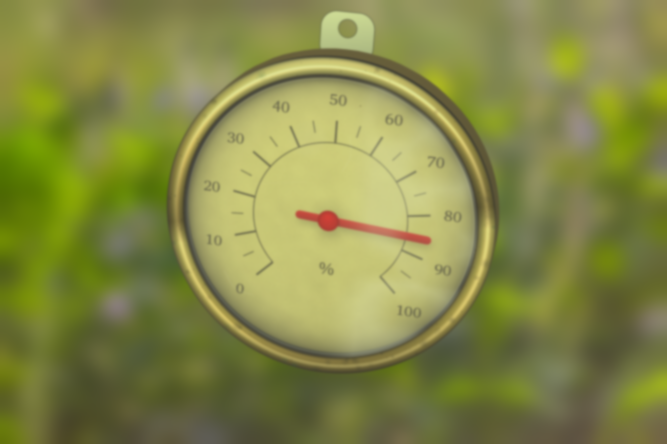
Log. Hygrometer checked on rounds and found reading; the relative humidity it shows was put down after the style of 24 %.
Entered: 85 %
